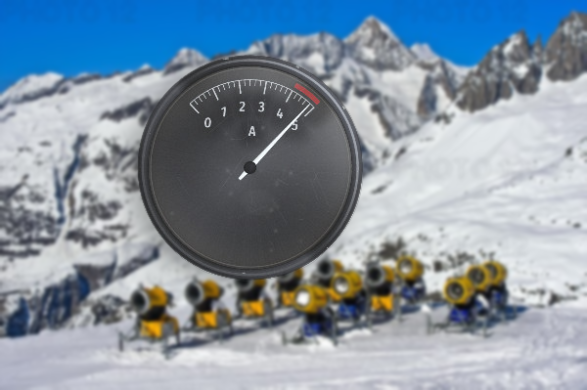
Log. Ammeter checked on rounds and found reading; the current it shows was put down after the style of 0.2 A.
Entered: 4.8 A
